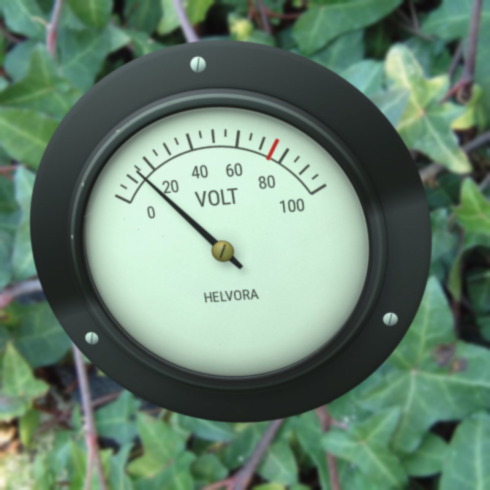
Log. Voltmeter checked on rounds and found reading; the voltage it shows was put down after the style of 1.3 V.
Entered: 15 V
